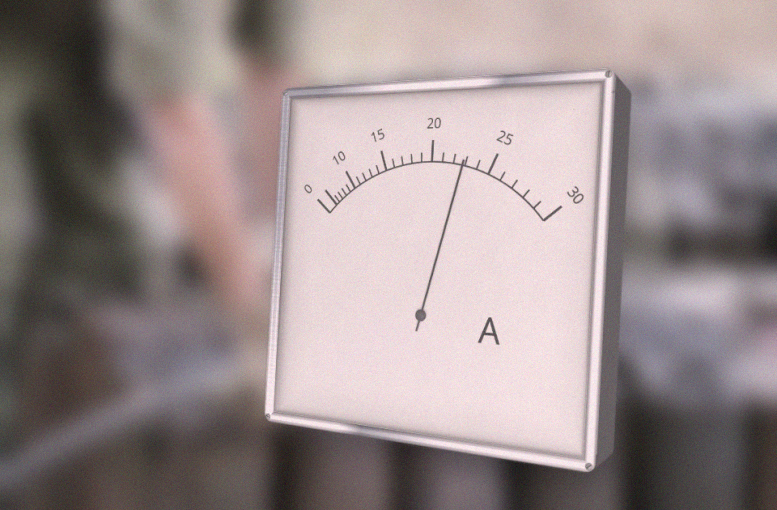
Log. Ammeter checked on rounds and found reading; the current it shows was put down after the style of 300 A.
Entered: 23 A
